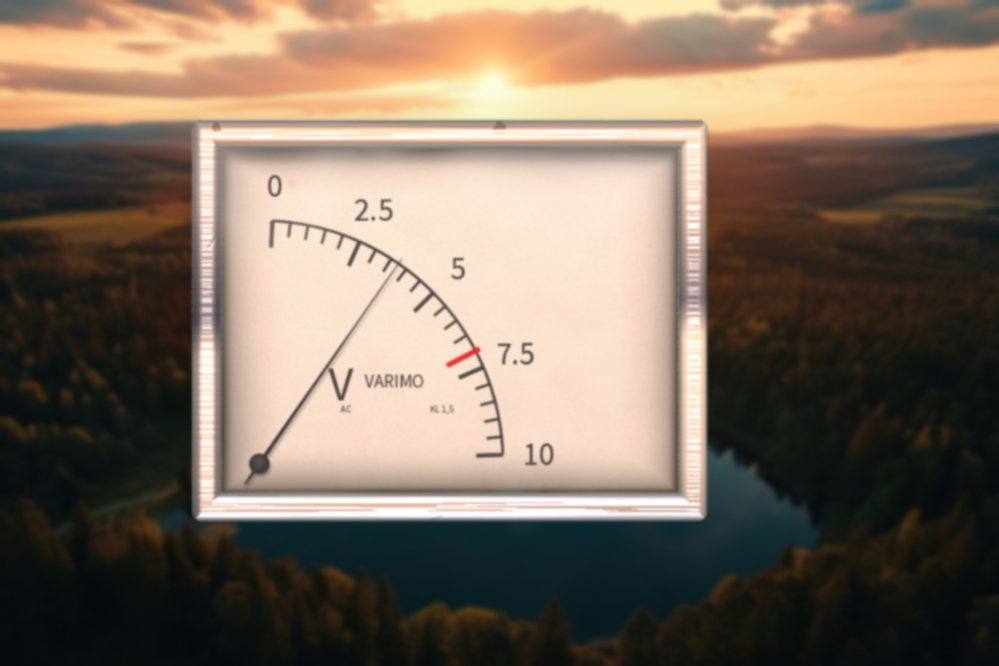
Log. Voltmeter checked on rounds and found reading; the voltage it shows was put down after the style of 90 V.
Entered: 3.75 V
